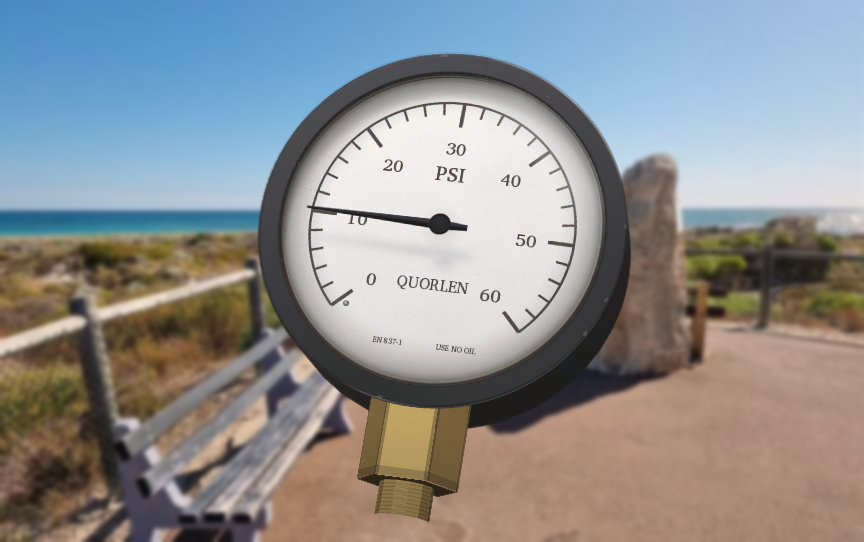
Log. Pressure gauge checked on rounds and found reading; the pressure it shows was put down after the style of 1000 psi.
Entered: 10 psi
